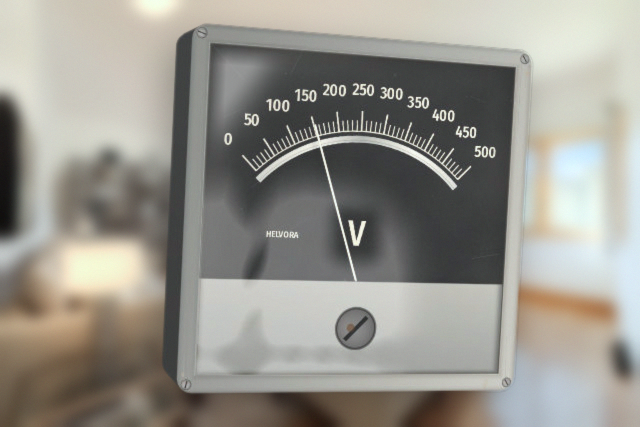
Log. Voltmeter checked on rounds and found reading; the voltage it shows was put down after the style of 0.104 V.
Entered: 150 V
